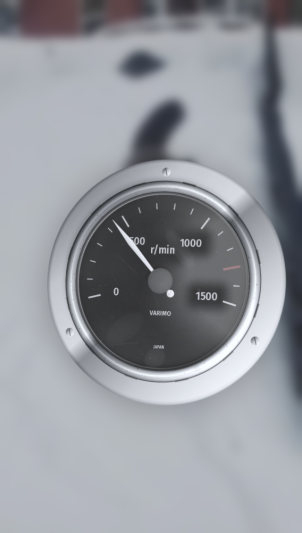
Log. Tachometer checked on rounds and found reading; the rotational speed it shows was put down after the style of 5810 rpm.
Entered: 450 rpm
